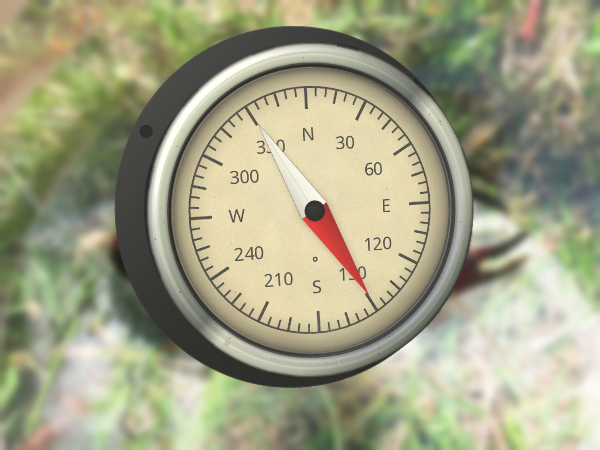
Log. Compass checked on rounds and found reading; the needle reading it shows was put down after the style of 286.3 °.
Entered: 150 °
